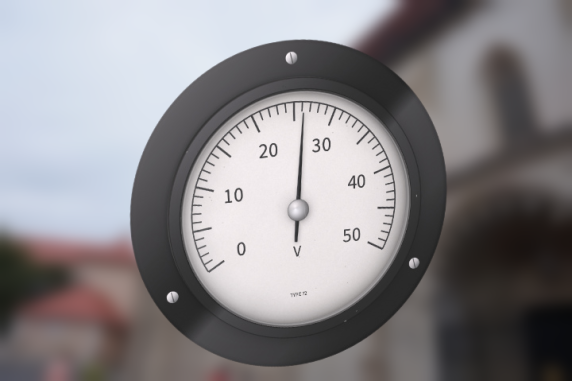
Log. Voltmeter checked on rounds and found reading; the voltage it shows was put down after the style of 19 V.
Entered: 26 V
